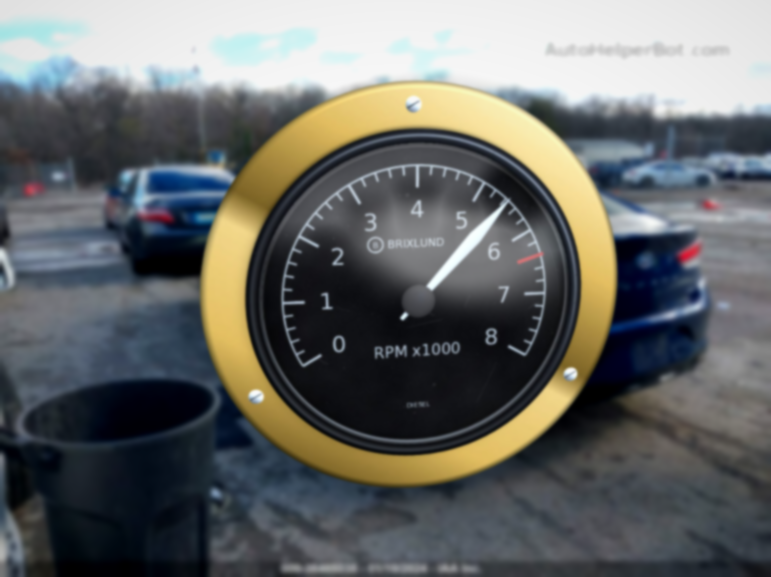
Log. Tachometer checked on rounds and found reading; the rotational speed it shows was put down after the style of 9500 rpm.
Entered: 5400 rpm
